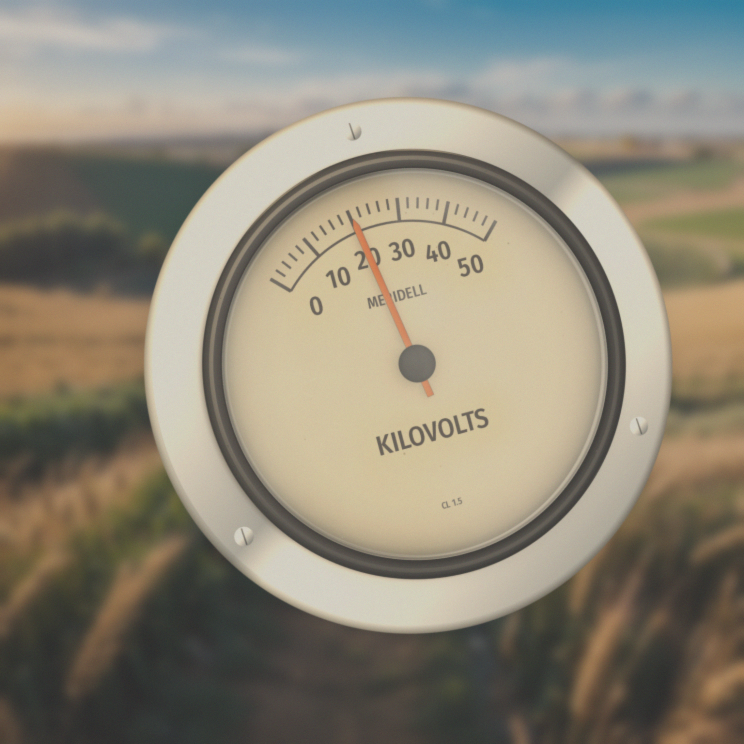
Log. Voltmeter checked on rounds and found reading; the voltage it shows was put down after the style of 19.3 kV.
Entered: 20 kV
